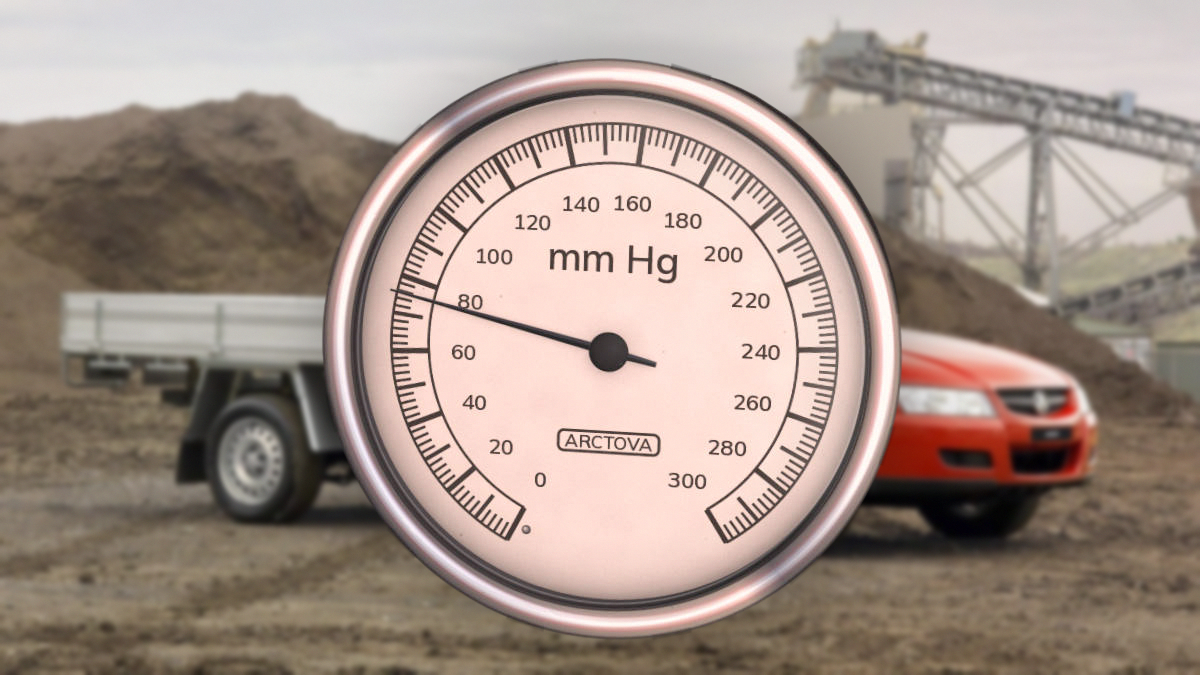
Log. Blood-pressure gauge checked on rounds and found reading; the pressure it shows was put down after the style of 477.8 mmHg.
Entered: 76 mmHg
